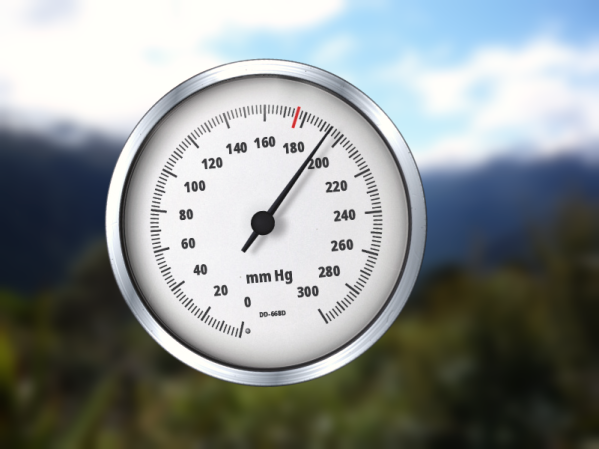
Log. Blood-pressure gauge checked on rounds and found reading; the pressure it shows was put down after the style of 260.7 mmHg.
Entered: 194 mmHg
